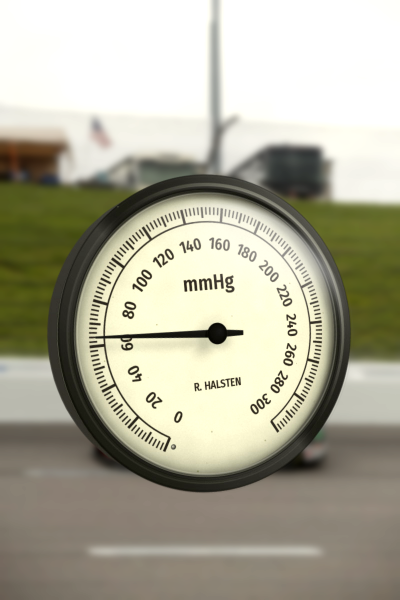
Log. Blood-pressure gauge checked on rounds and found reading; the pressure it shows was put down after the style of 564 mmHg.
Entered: 64 mmHg
